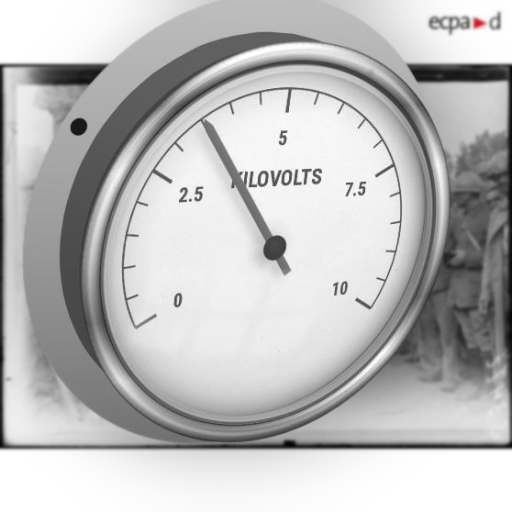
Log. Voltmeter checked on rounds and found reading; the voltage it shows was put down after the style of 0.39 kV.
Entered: 3.5 kV
